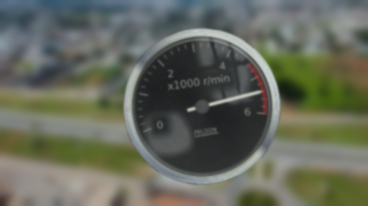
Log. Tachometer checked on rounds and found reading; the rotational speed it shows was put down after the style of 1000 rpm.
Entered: 5400 rpm
